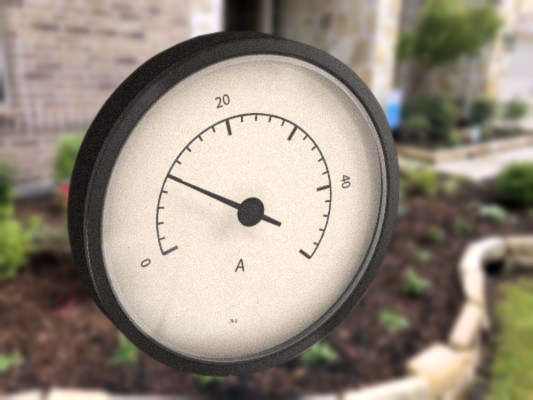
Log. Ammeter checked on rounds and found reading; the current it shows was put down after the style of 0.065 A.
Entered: 10 A
